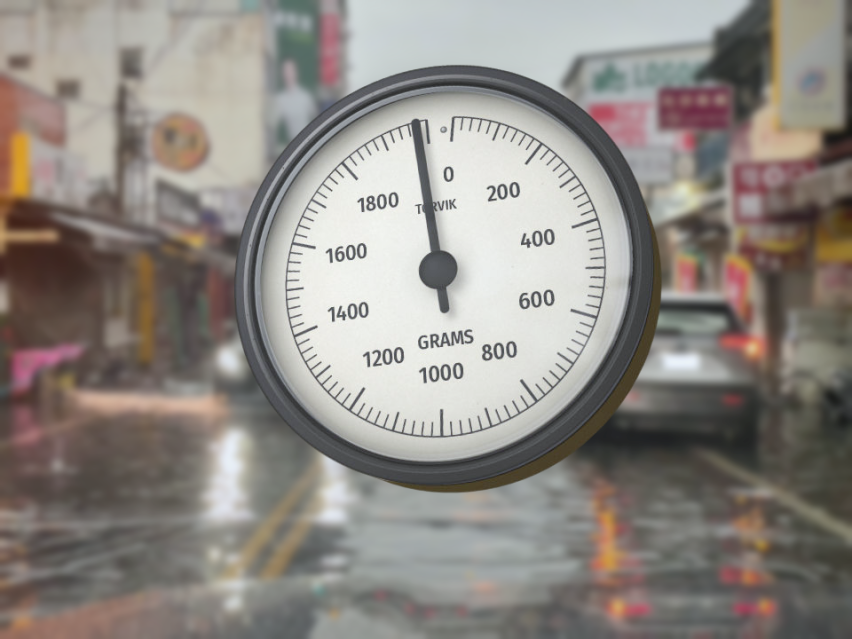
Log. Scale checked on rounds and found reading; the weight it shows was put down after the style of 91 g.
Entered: 1980 g
